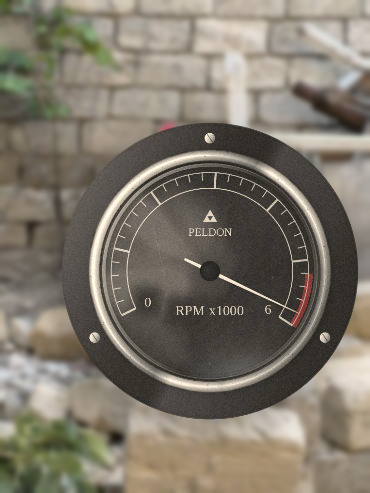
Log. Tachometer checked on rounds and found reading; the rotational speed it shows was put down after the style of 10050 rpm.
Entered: 5800 rpm
